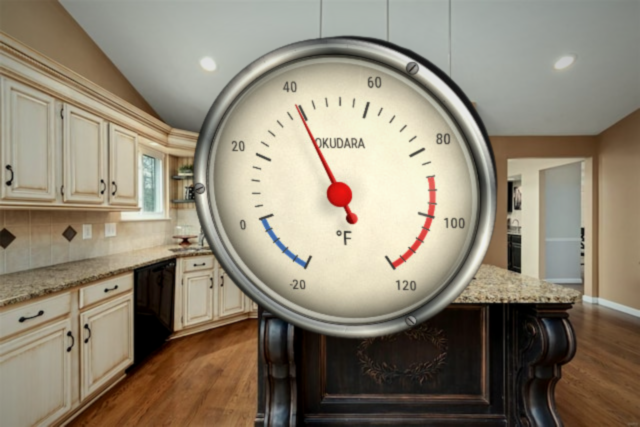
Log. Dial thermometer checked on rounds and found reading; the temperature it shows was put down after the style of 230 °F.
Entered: 40 °F
